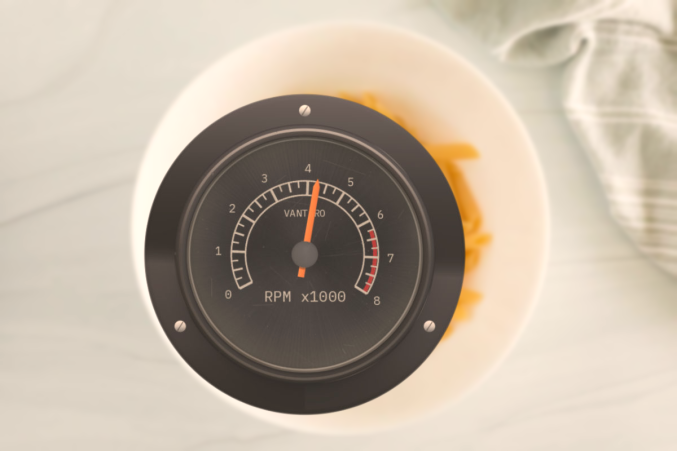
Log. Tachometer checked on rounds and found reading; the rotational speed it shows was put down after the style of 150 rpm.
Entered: 4250 rpm
